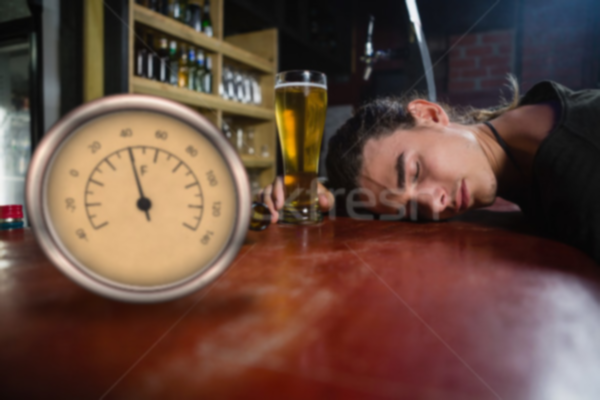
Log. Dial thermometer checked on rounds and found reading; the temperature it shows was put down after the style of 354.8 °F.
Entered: 40 °F
